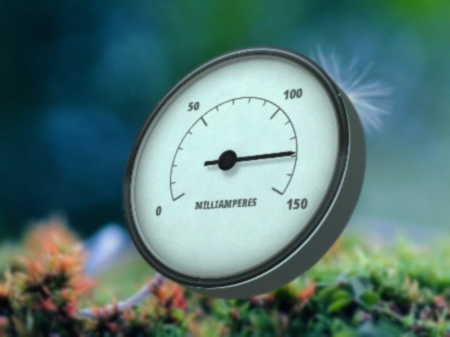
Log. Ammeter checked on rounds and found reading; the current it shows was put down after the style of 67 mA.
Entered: 130 mA
